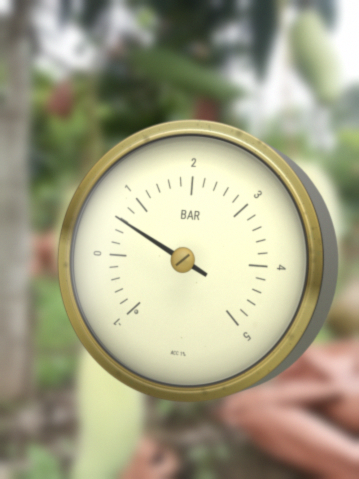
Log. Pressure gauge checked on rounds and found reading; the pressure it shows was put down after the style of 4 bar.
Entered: 0.6 bar
